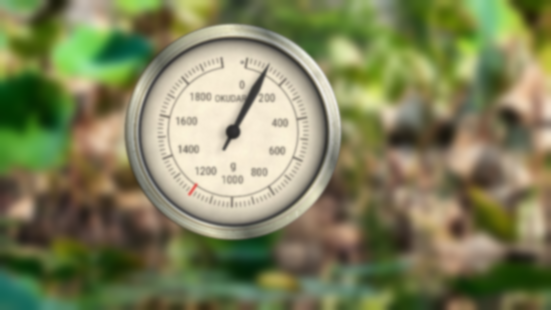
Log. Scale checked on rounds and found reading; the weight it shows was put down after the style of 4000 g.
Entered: 100 g
